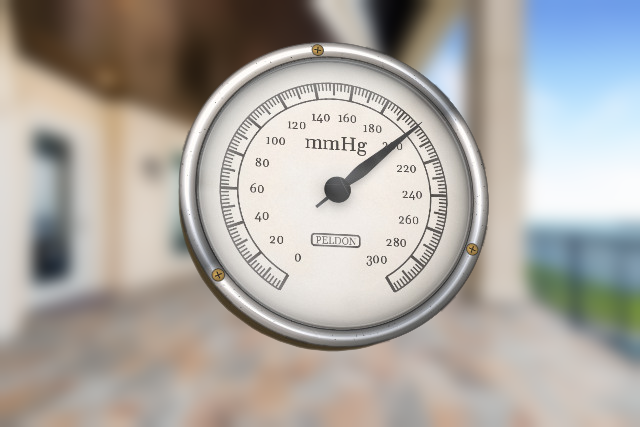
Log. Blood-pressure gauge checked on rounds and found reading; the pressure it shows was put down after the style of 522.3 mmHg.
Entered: 200 mmHg
